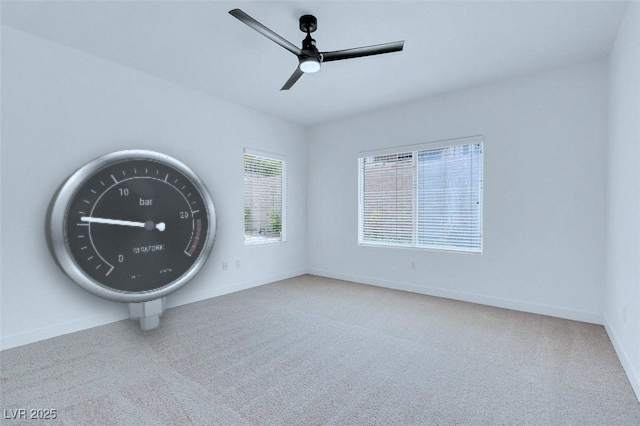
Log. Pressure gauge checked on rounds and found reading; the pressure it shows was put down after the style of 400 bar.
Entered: 5.5 bar
